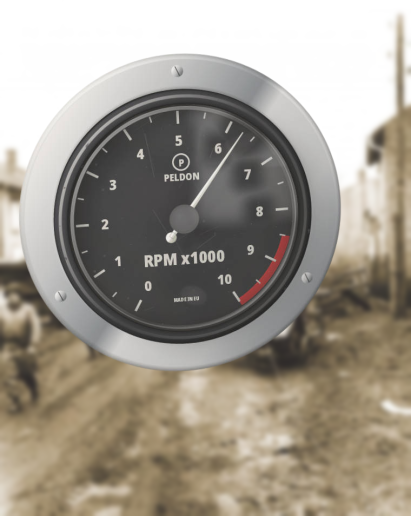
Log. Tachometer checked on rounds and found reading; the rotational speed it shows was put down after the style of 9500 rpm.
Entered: 6250 rpm
